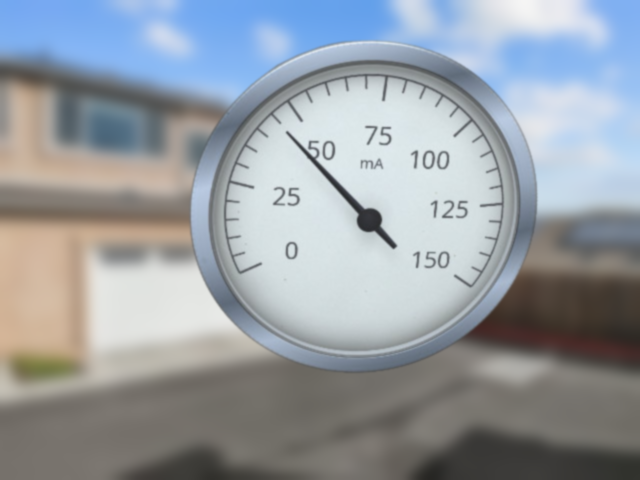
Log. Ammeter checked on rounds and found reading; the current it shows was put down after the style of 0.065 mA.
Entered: 45 mA
